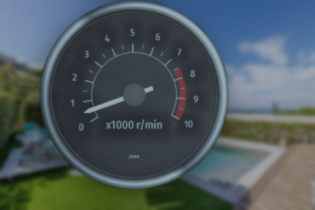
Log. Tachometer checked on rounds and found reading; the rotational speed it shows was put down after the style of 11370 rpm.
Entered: 500 rpm
